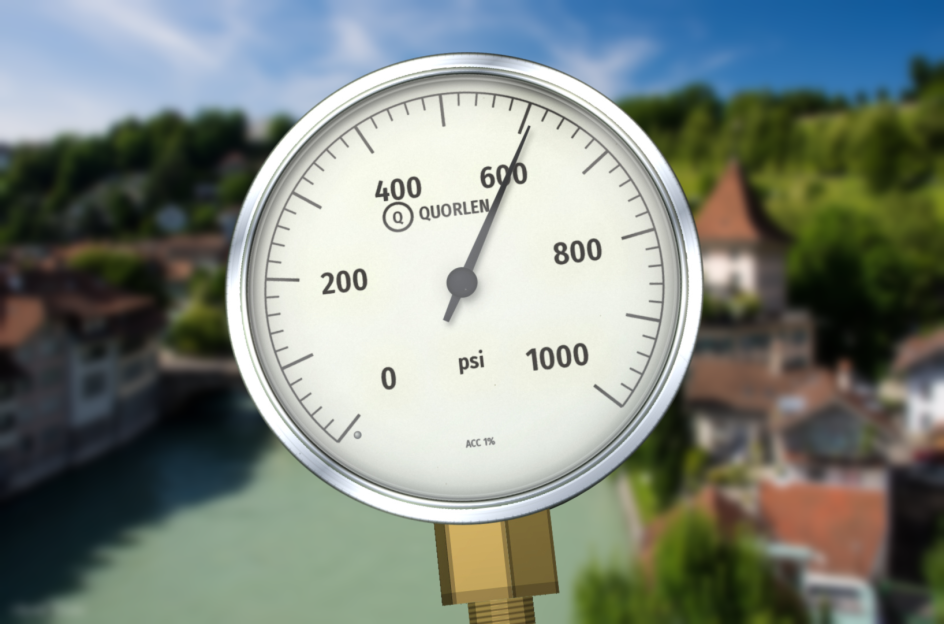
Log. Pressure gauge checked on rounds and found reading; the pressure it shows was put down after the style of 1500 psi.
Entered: 610 psi
